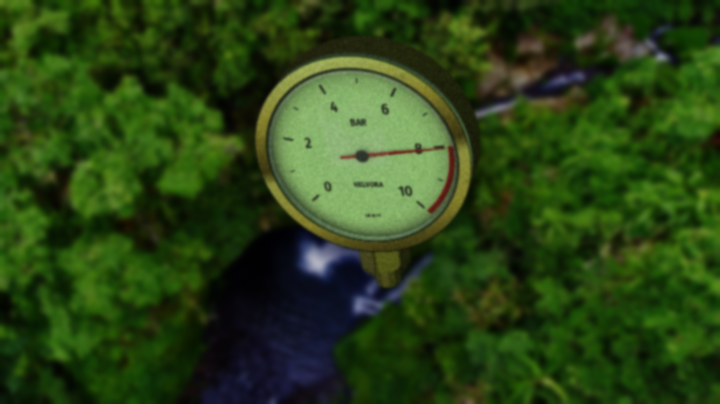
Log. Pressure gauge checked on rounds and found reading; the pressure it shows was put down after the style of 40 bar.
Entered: 8 bar
